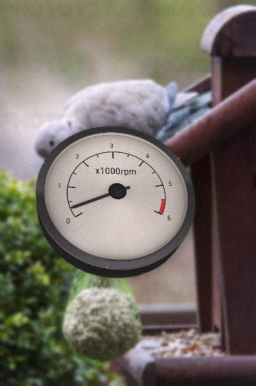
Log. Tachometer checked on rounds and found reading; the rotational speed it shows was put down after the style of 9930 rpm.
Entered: 250 rpm
